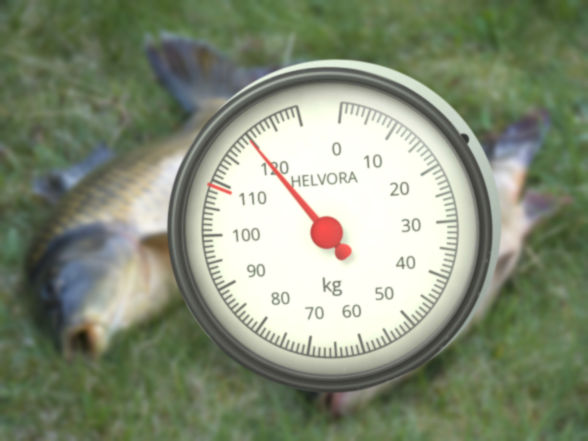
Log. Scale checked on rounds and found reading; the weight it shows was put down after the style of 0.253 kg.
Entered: 120 kg
